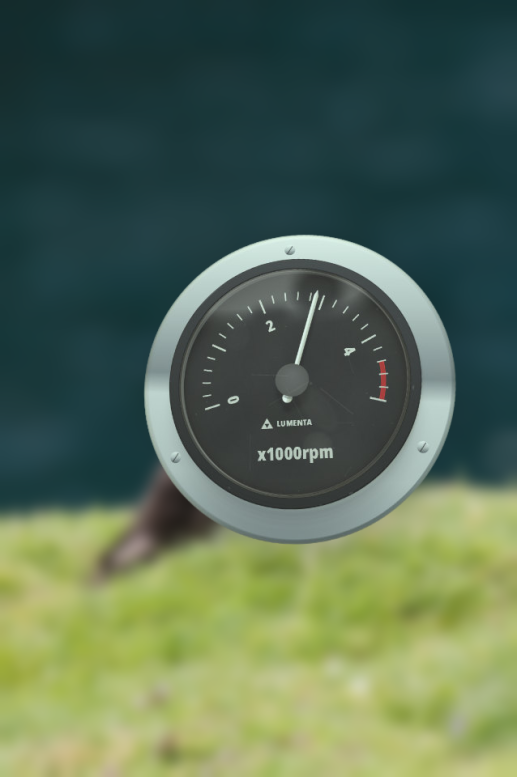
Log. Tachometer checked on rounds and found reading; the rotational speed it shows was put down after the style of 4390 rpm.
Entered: 2900 rpm
